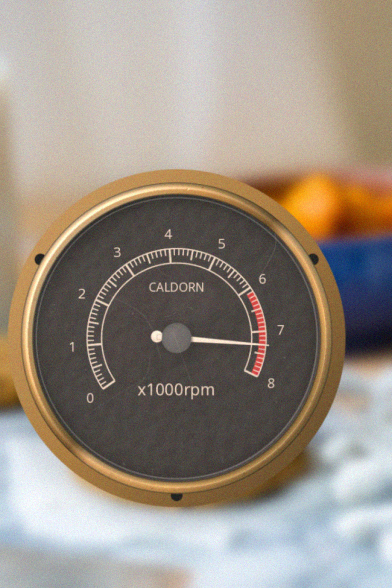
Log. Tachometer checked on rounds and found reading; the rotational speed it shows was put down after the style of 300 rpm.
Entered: 7300 rpm
